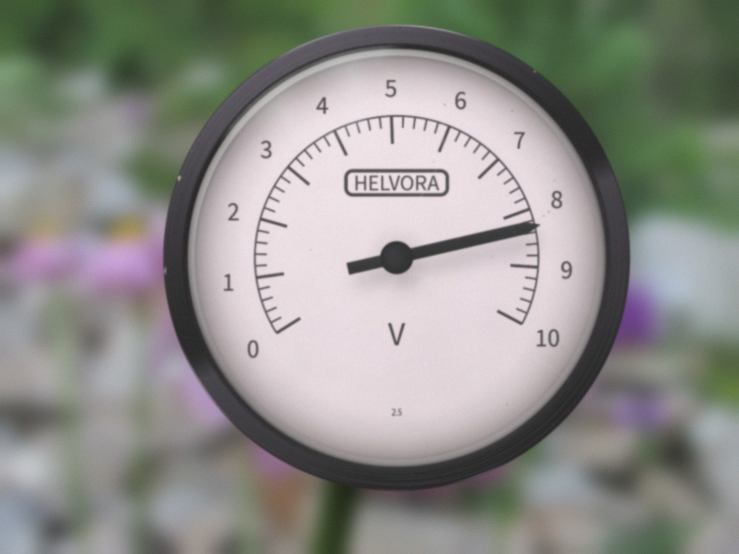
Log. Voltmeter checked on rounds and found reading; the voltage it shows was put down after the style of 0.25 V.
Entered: 8.3 V
